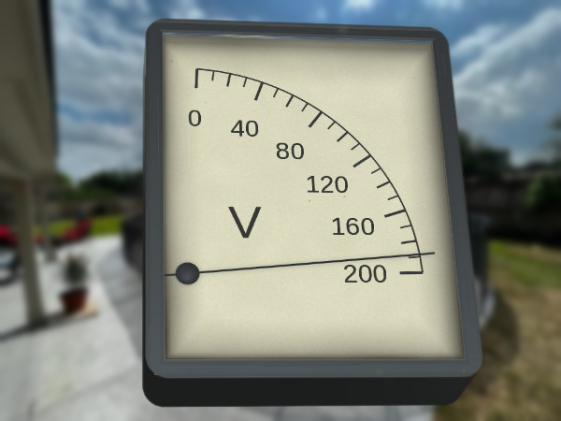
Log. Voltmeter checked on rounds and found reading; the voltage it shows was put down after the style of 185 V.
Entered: 190 V
